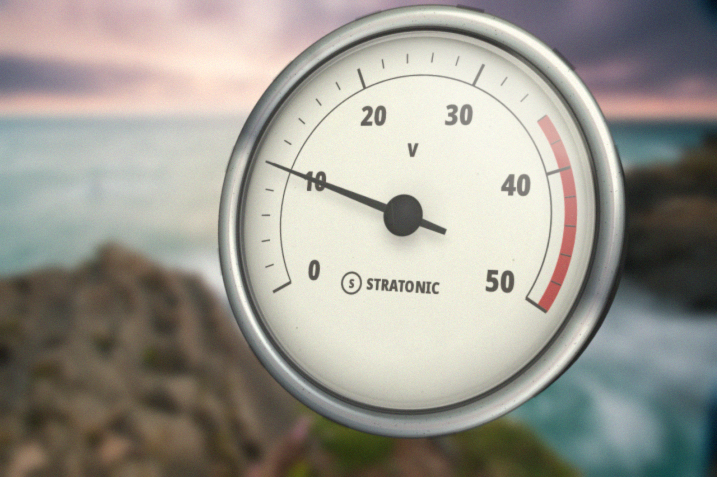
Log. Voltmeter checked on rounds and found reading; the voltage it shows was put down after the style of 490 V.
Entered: 10 V
